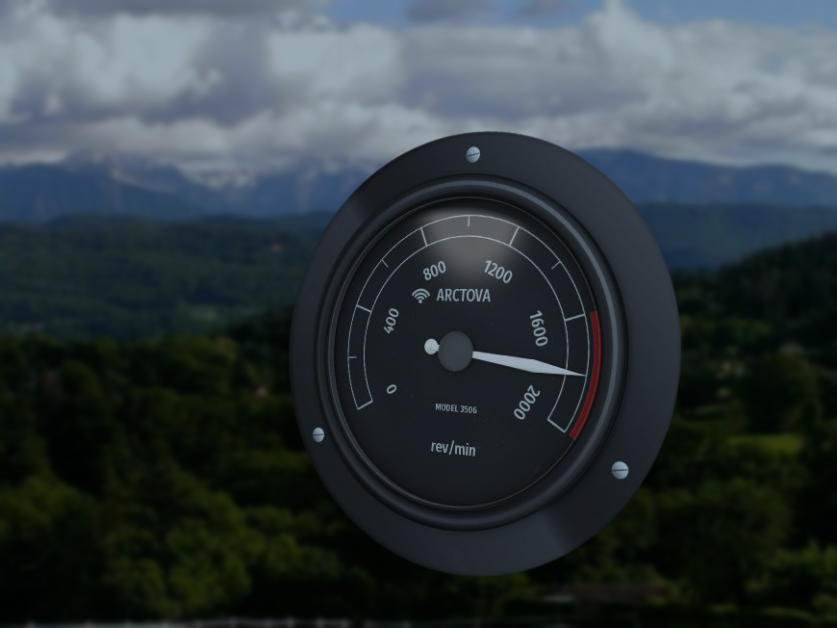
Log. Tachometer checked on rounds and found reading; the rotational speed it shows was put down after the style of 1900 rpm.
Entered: 1800 rpm
